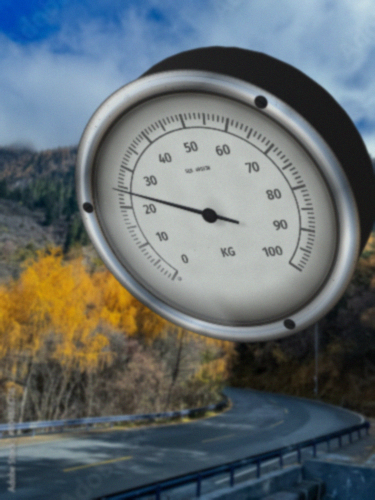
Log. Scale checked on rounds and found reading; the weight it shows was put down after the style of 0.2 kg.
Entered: 25 kg
